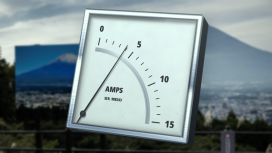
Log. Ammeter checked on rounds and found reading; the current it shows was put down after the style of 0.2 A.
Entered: 4 A
